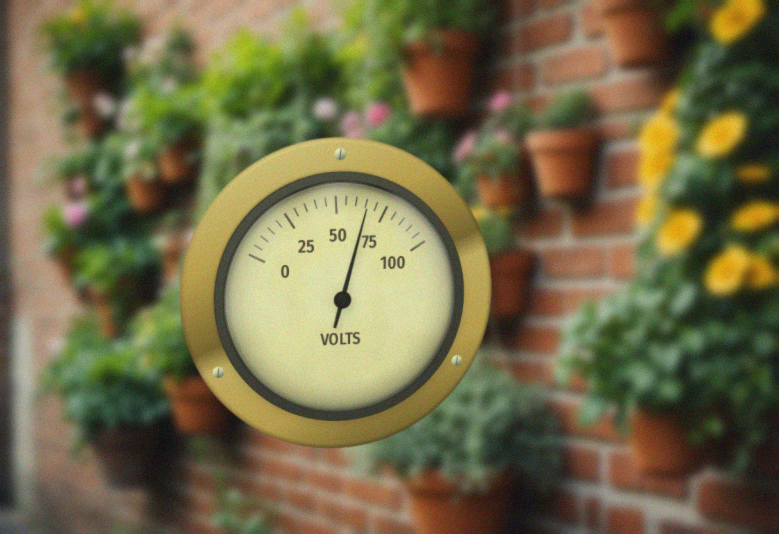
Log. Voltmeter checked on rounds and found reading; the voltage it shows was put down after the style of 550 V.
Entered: 65 V
